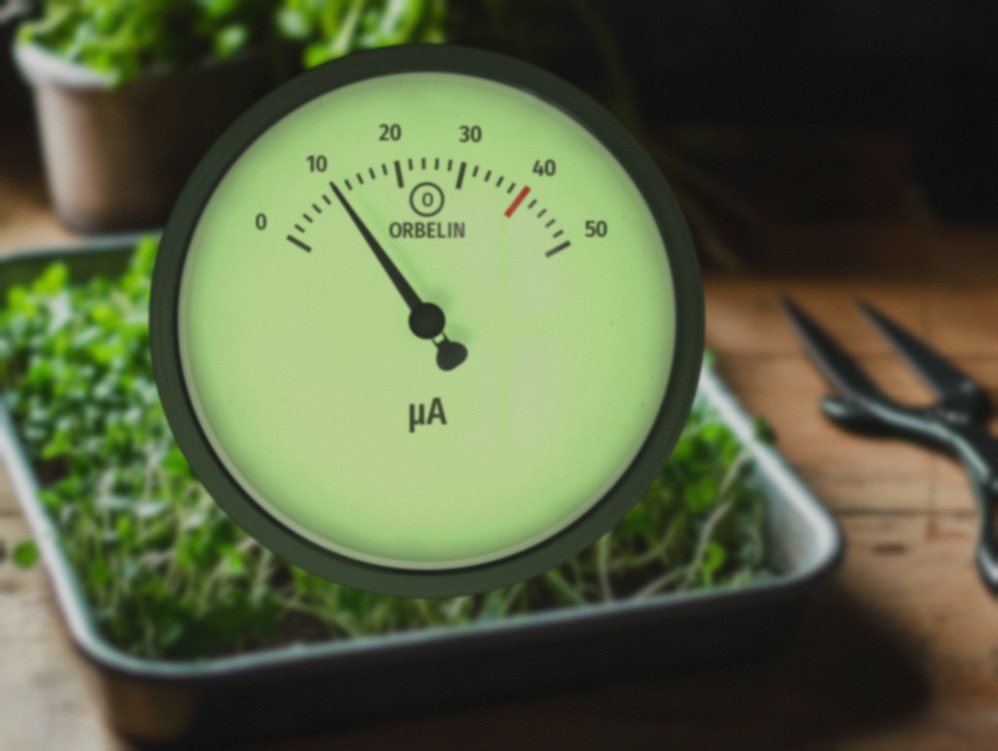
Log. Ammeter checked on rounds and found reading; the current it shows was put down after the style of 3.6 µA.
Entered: 10 µA
